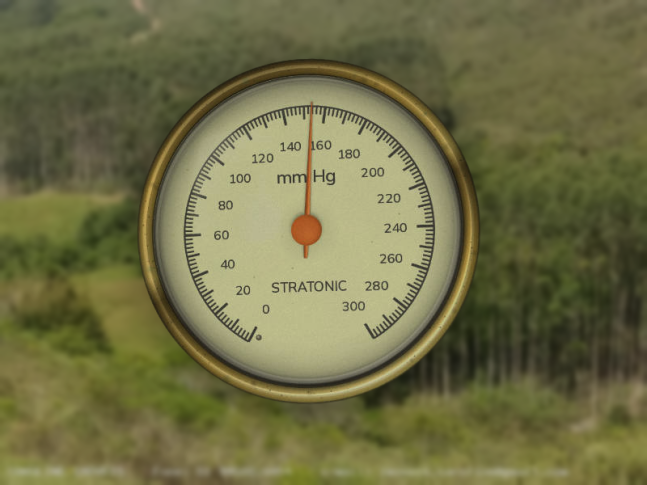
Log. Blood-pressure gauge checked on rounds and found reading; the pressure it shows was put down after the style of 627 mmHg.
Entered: 154 mmHg
